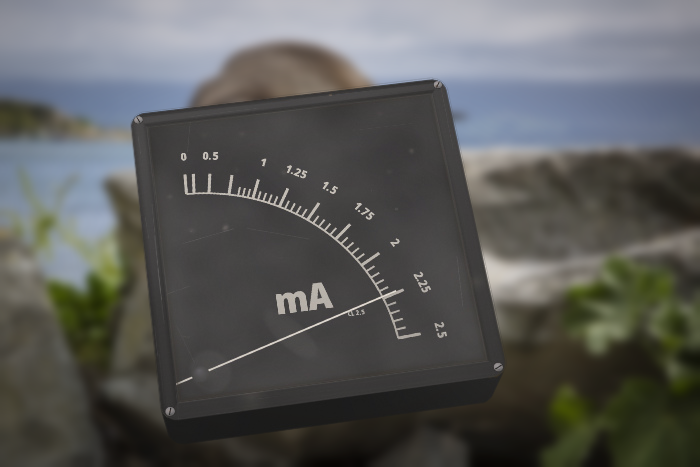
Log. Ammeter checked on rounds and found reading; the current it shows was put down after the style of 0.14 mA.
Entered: 2.25 mA
